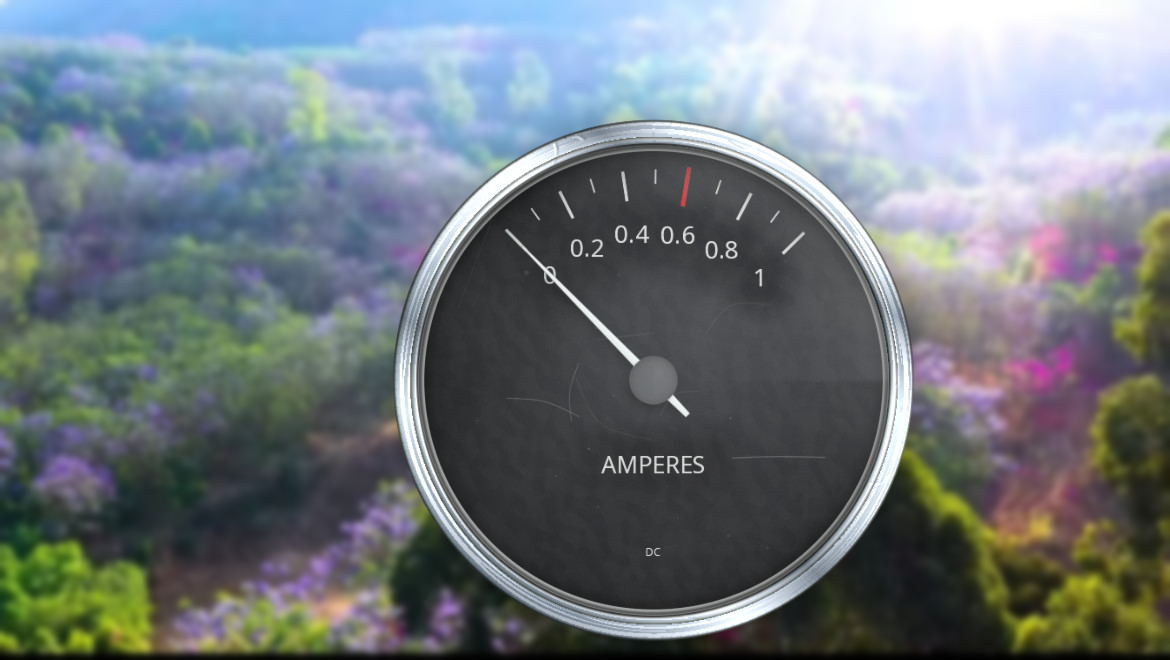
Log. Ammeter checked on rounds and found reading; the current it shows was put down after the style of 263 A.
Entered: 0 A
